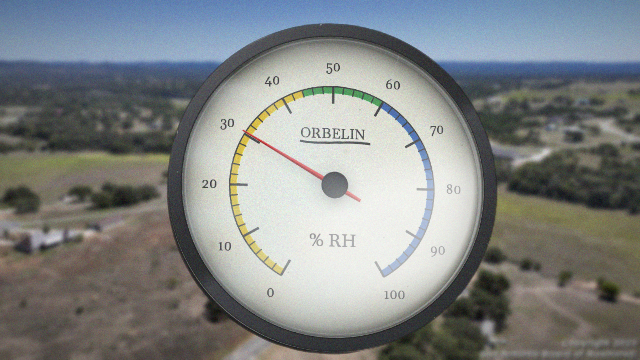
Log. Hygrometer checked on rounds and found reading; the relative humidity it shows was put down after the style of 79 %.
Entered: 30 %
